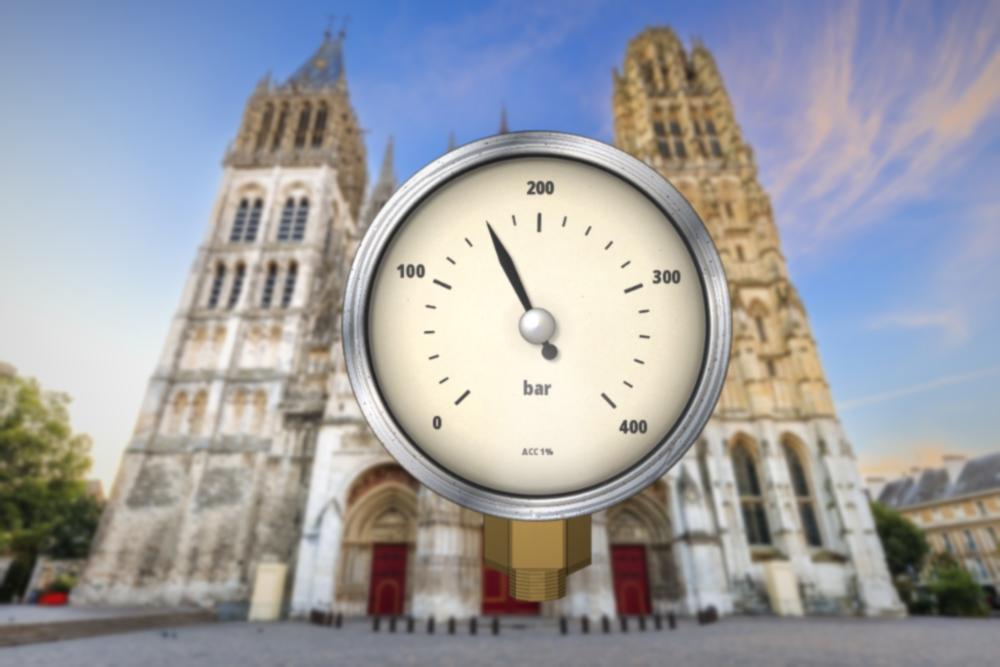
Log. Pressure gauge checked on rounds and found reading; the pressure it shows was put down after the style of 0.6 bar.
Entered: 160 bar
